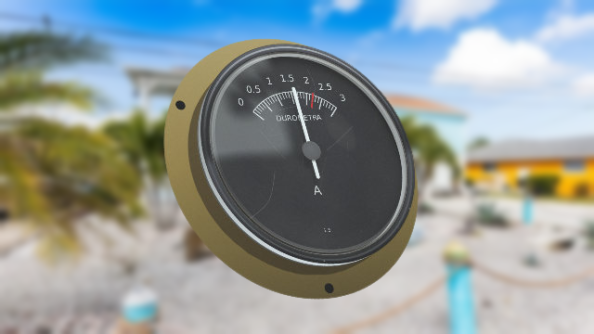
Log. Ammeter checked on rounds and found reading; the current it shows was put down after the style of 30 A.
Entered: 1.5 A
